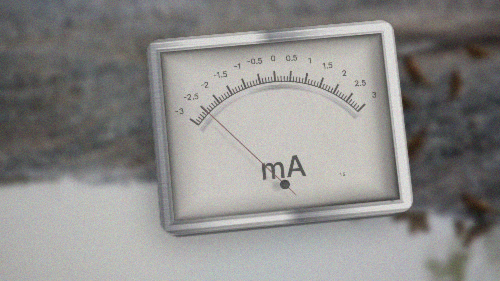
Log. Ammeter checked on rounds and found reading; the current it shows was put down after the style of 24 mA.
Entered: -2.5 mA
